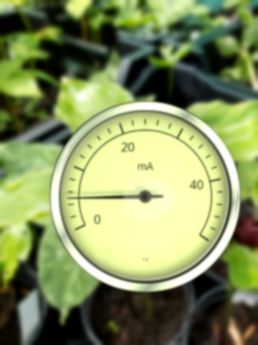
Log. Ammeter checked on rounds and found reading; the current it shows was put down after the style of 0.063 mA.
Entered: 5 mA
